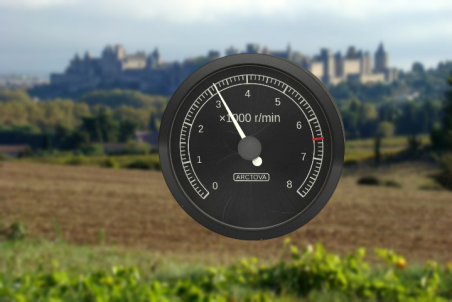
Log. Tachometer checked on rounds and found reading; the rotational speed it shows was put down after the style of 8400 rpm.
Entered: 3200 rpm
